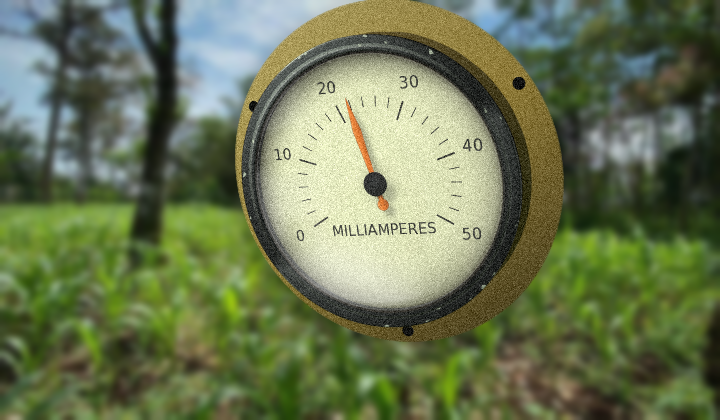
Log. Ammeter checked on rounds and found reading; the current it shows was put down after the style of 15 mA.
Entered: 22 mA
